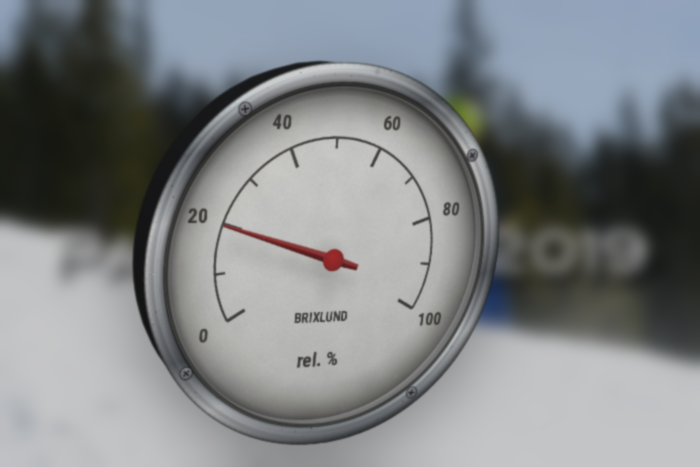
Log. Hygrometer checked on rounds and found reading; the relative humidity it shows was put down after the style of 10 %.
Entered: 20 %
